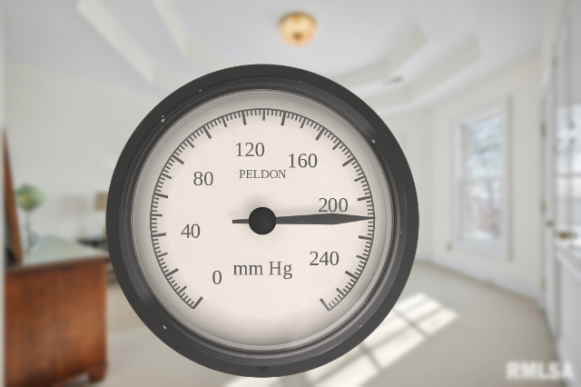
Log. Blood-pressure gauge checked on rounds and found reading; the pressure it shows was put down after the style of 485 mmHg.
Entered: 210 mmHg
